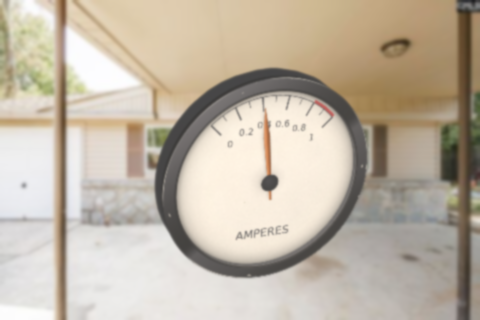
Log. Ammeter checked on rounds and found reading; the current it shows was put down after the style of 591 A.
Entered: 0.4 A
